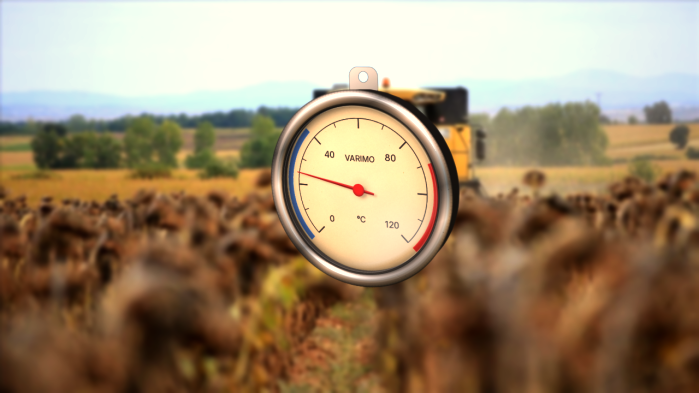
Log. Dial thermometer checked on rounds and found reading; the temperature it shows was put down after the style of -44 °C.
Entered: 25 °C
